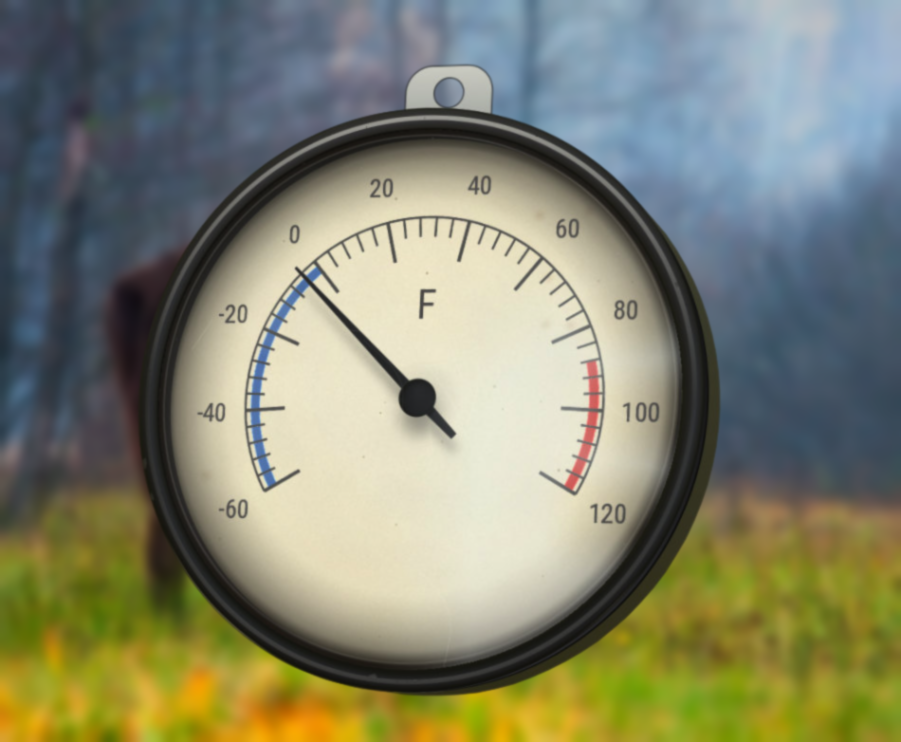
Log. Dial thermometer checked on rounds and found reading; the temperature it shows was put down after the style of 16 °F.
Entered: -4 °F
